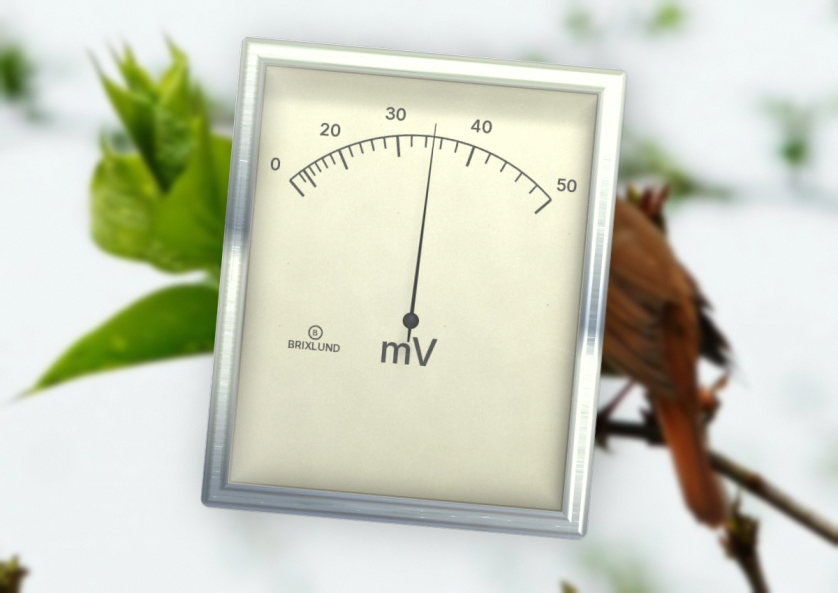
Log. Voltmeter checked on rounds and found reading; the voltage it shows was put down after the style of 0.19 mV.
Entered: 35 mV
